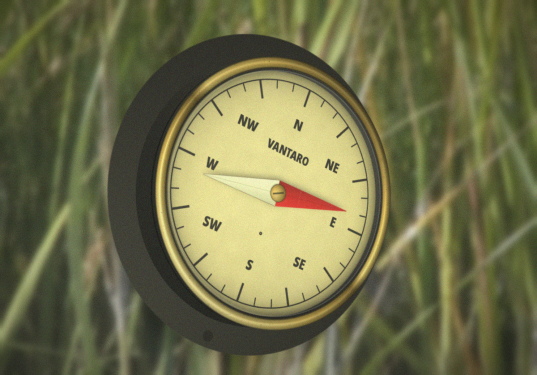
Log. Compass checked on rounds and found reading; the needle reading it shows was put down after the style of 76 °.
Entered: 80 °
